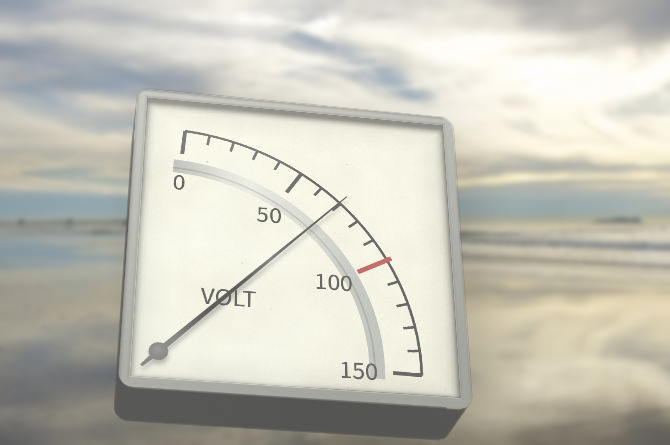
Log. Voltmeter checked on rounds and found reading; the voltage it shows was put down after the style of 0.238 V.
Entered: 70 V
